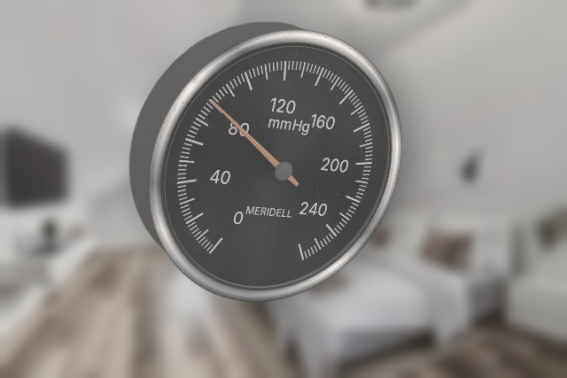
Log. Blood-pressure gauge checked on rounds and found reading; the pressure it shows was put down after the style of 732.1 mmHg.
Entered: 80 mmHg
